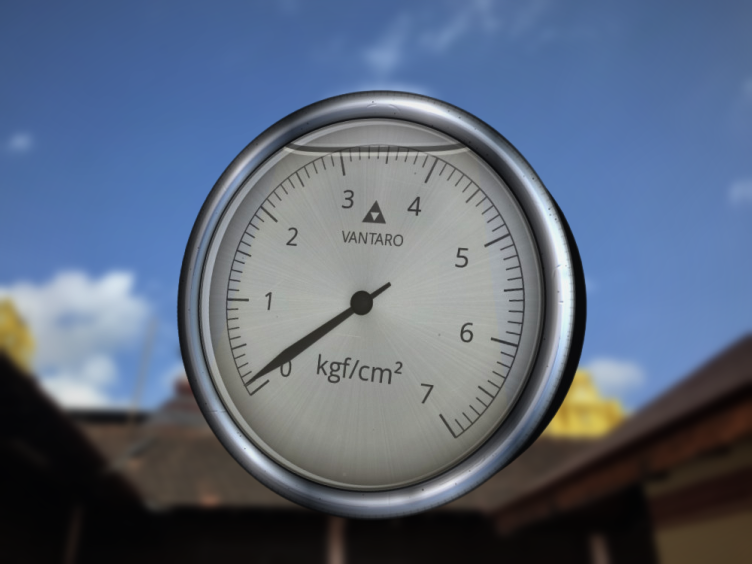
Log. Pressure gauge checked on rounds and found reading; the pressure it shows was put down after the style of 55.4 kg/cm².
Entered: 0.1 kg/cm²
